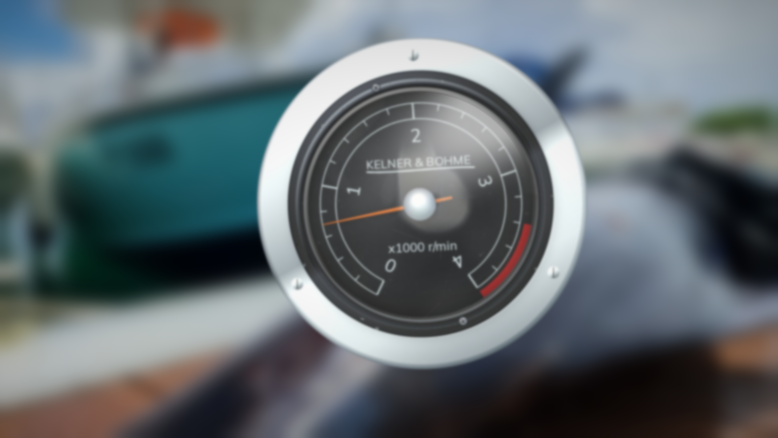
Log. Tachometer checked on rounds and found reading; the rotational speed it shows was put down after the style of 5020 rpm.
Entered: 700 rpm
